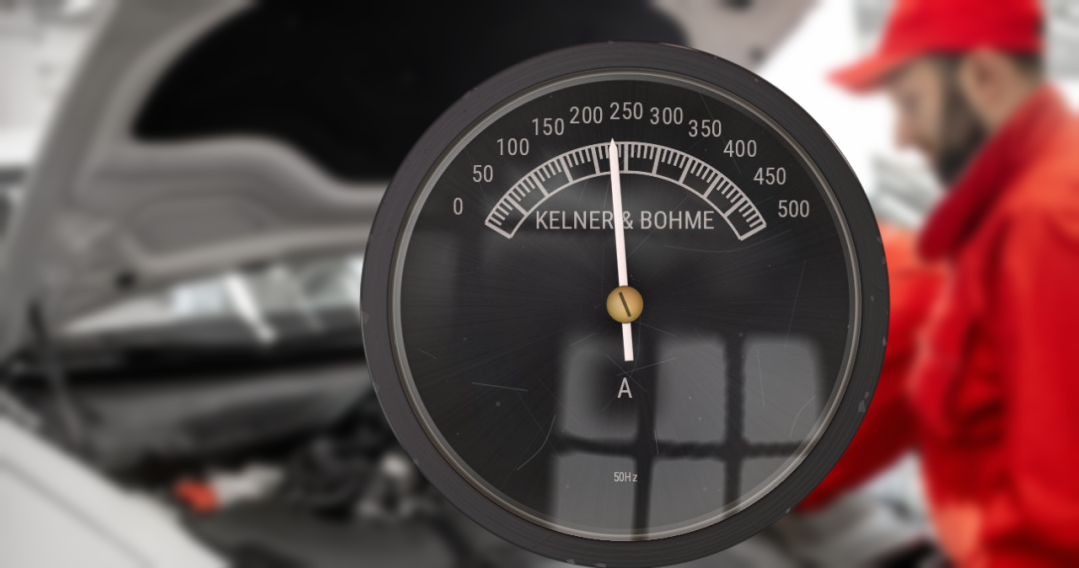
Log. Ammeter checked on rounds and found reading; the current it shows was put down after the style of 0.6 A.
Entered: 230 A
